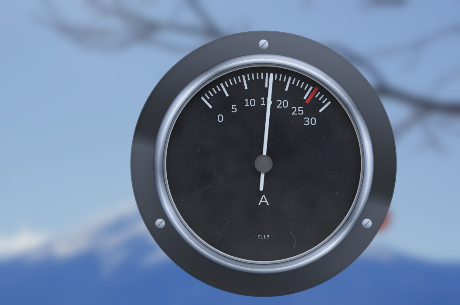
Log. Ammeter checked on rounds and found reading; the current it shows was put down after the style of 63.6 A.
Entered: 16 A
